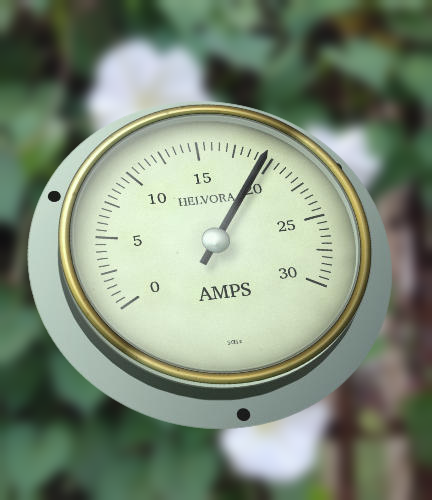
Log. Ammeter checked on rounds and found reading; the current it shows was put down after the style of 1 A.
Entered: 19.5 A
